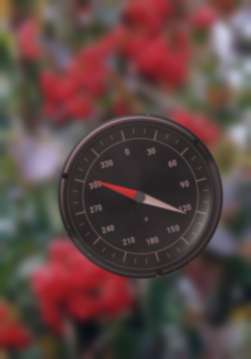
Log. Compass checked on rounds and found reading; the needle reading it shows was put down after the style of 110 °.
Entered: 305 °
